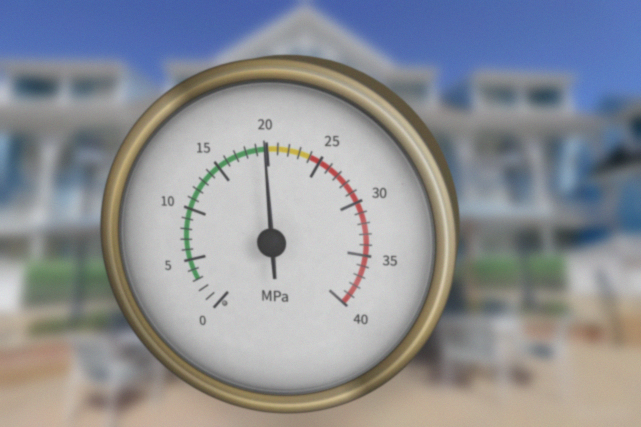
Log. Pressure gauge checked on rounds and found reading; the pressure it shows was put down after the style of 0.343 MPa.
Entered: 20 MPa
